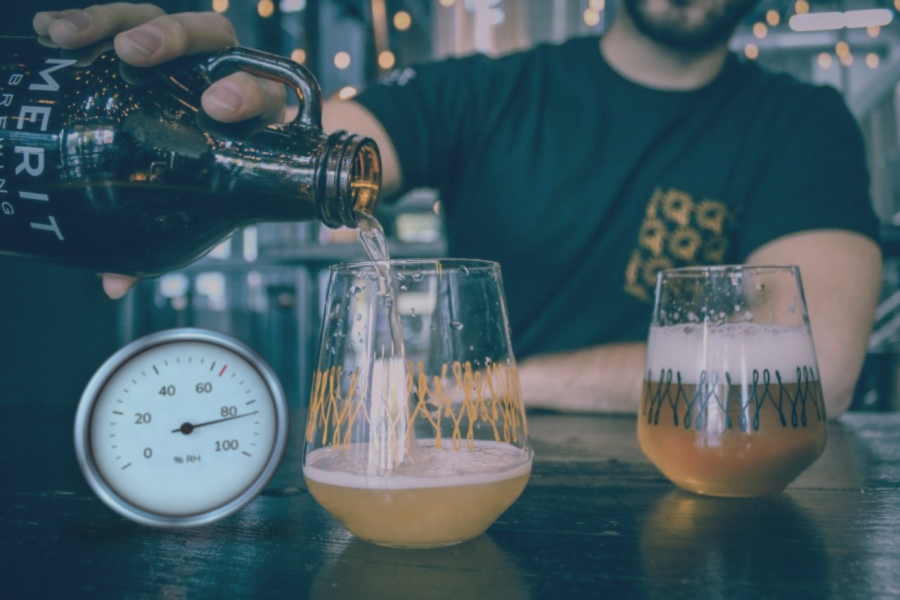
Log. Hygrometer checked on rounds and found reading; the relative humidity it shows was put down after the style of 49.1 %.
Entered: 84 %
